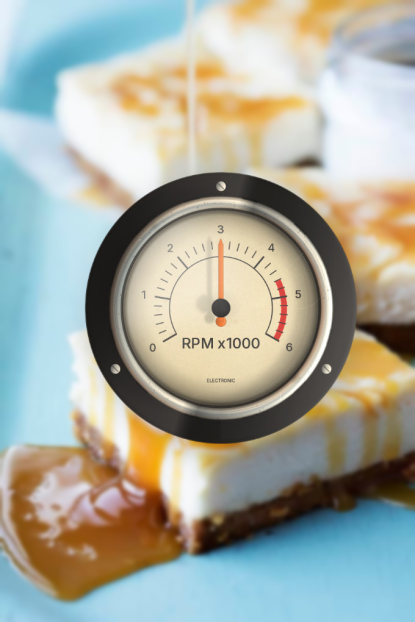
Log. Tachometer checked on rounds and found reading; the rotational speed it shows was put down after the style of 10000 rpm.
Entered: 3000 rpm
